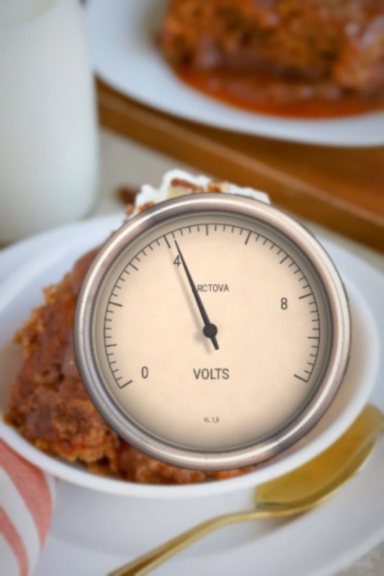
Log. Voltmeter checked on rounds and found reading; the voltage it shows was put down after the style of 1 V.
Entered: 4.2 V
